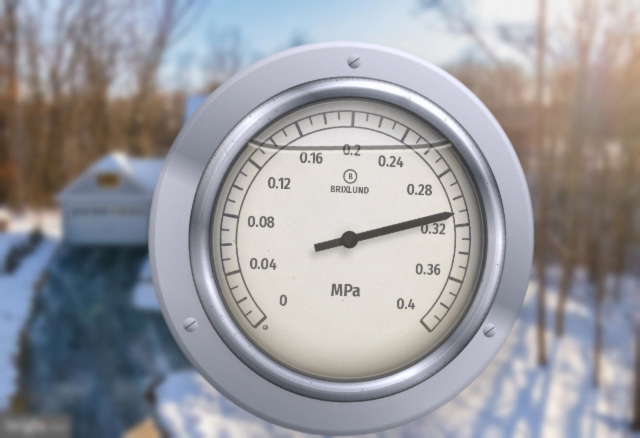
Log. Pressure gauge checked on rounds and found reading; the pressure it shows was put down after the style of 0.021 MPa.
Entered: 0.31 MPa
